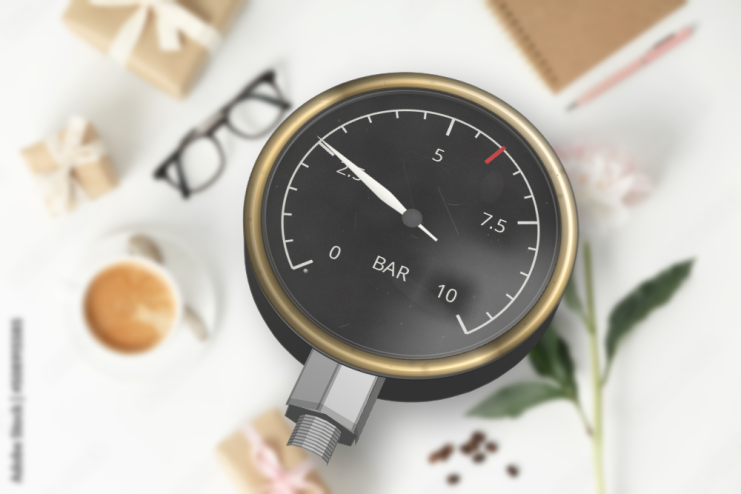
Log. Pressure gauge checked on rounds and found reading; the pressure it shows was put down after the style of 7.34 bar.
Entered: 2.5 bar
